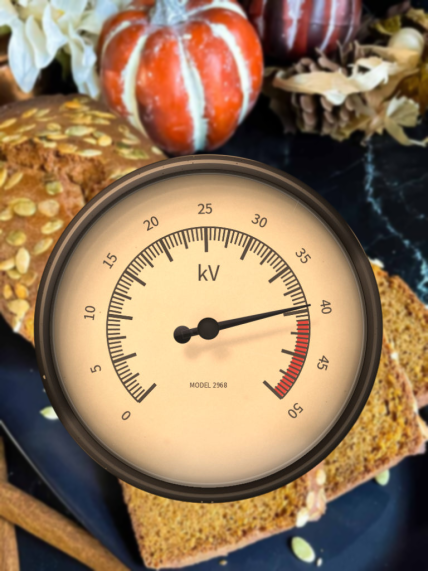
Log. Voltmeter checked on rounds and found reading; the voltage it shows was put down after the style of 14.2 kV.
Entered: 39.5 kV
